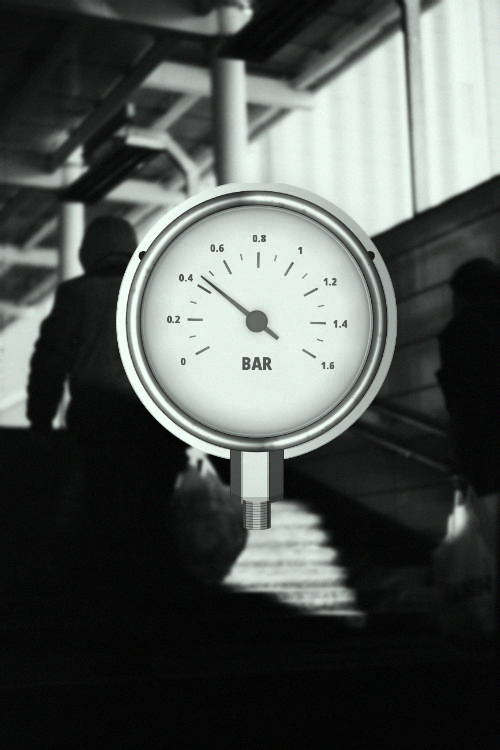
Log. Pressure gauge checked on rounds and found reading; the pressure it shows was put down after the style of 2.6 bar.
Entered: 0.45 bar
